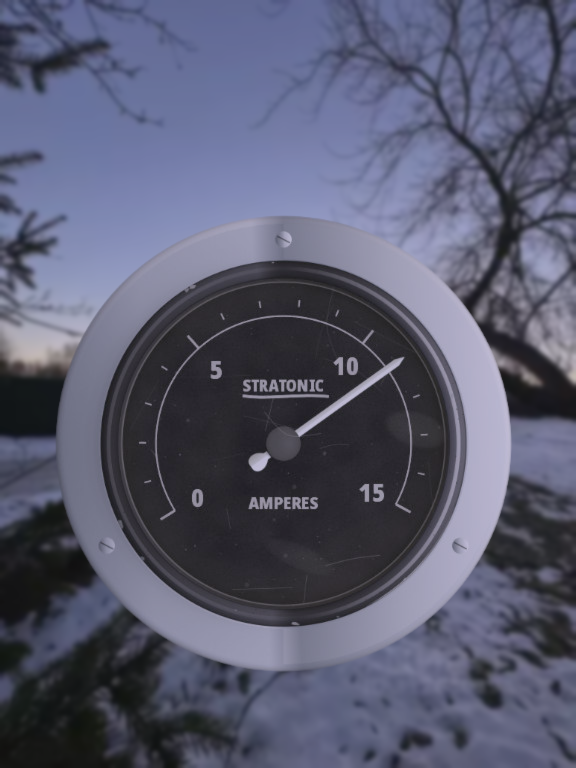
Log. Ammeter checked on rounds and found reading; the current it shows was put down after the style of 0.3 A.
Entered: 11 A
